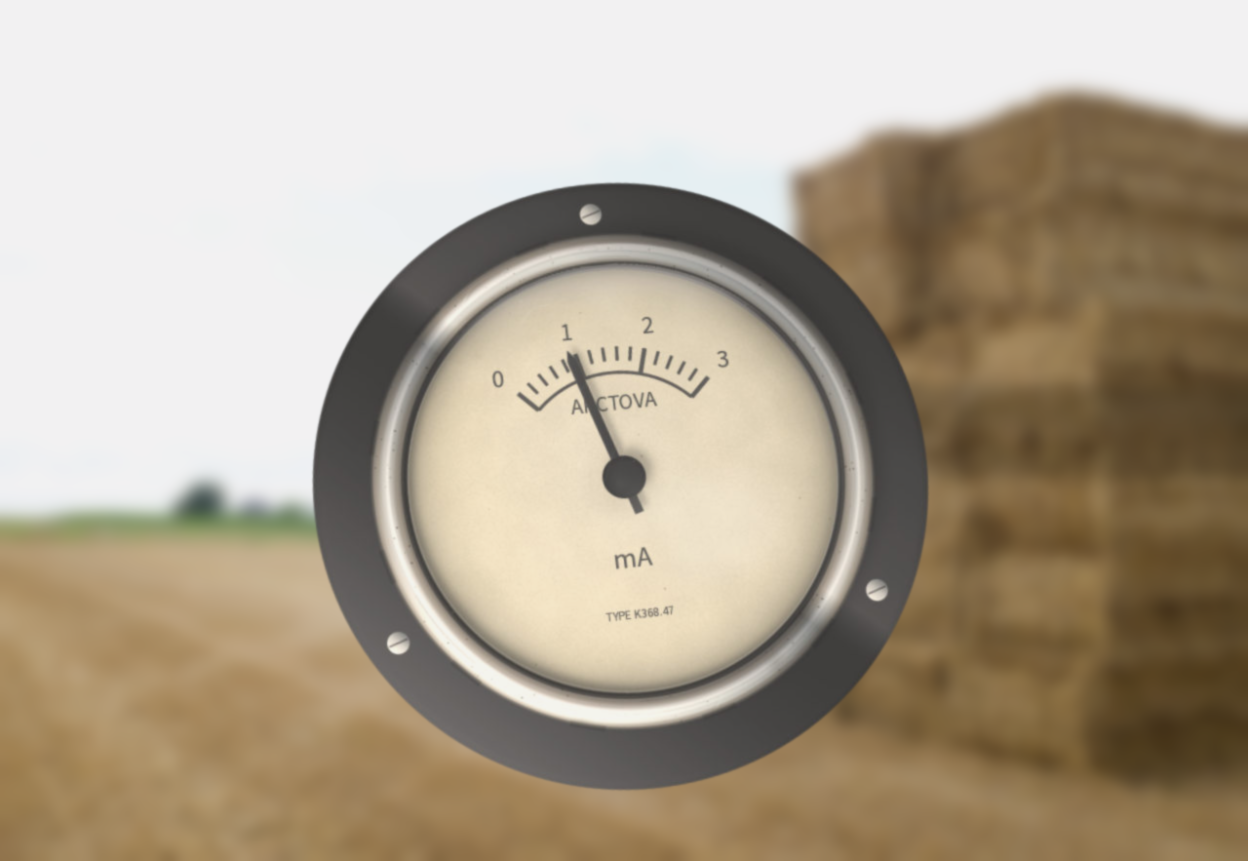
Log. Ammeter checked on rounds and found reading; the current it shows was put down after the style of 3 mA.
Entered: 0.9 mA
